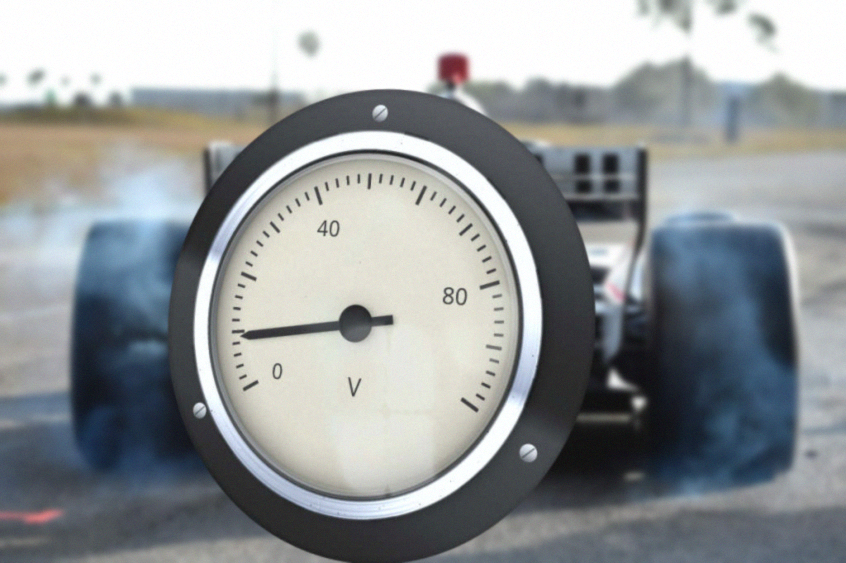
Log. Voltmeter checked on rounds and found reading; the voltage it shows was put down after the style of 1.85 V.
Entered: 9 V
